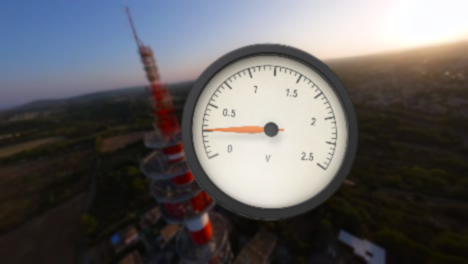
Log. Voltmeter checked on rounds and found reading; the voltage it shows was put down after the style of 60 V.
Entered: 0.25 V
